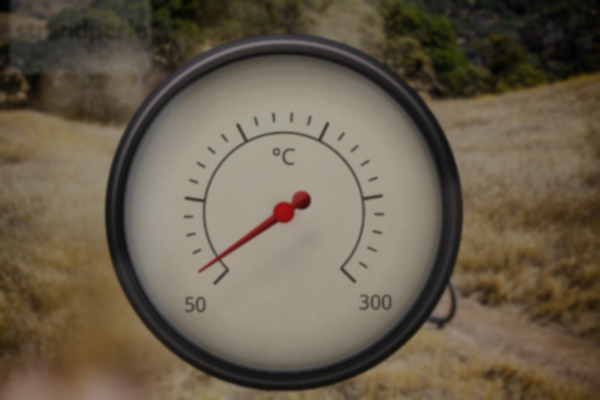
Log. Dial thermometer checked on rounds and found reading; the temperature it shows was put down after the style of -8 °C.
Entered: 60 °C
